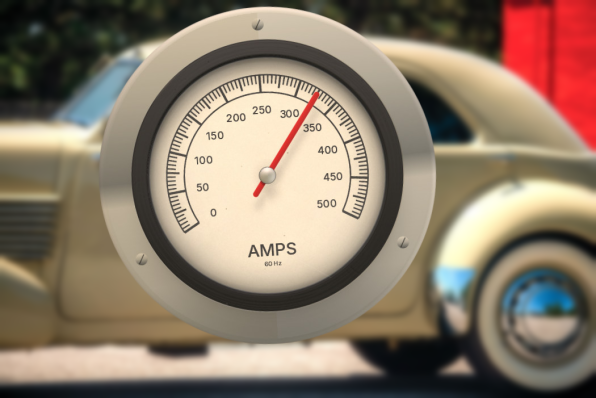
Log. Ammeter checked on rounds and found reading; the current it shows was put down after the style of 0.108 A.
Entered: 325 A
